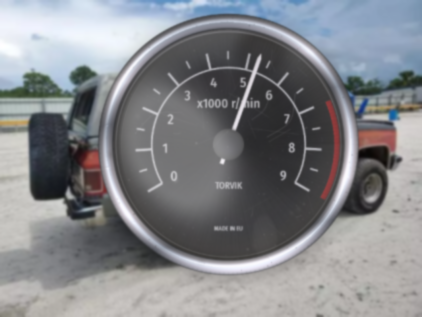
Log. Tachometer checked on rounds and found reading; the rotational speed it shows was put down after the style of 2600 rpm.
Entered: 5250 rpm
